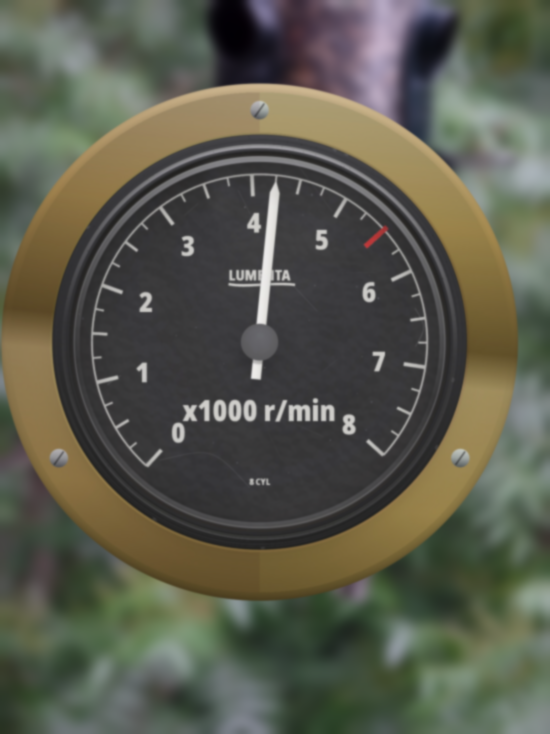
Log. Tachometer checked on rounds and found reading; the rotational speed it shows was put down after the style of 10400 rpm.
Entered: 4250 rpm
